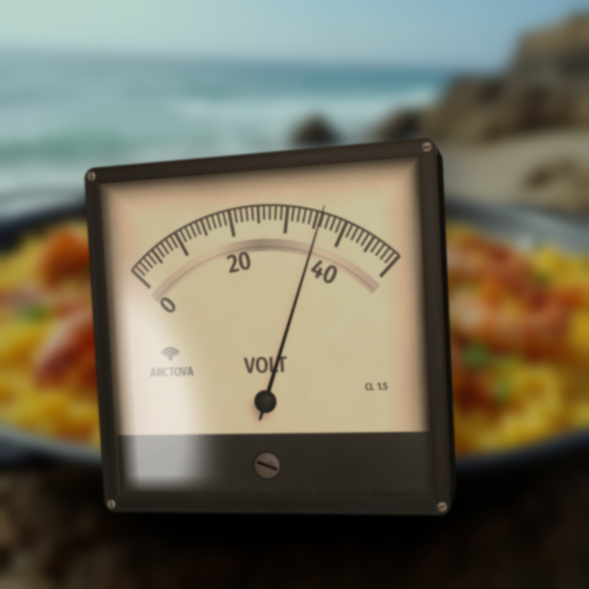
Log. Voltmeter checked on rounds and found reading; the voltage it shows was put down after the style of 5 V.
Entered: 36 V
